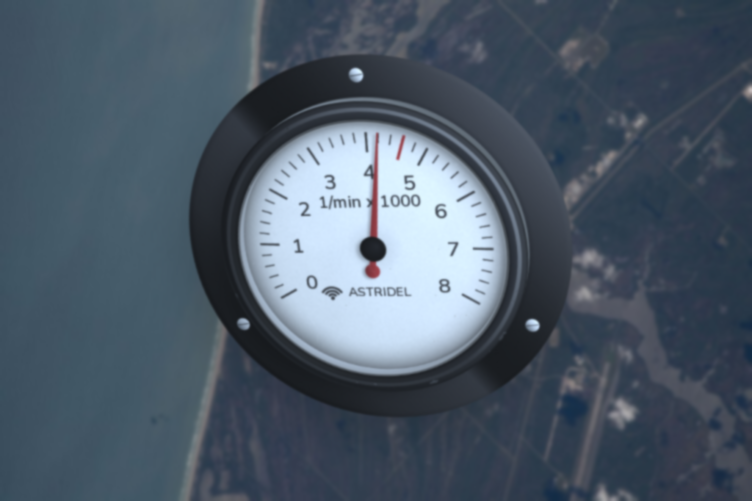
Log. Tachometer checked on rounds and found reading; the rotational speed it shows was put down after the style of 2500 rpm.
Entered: 4200 rpm
